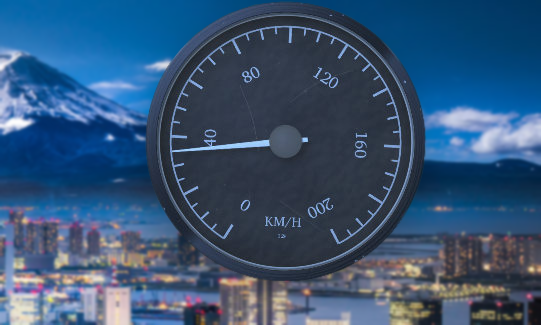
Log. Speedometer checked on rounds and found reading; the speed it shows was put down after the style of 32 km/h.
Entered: 35 km/h
